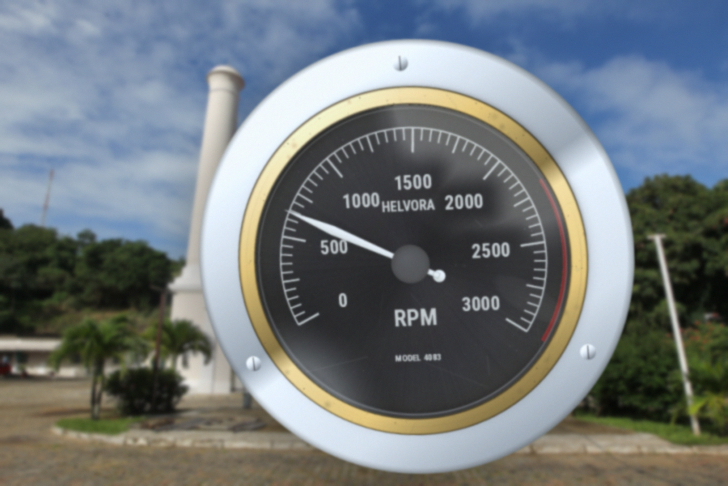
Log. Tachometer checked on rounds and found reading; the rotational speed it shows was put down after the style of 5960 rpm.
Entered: 650 rpm
